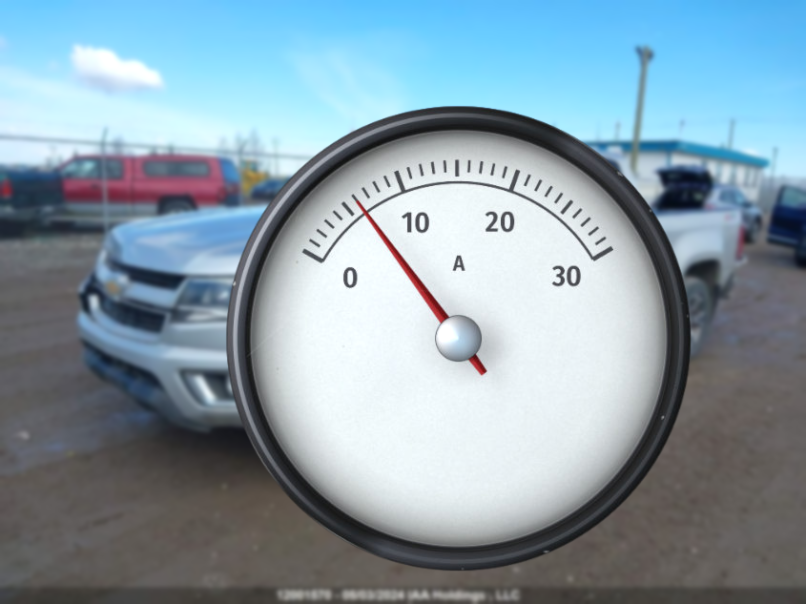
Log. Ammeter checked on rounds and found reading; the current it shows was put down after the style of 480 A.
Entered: 6 A
